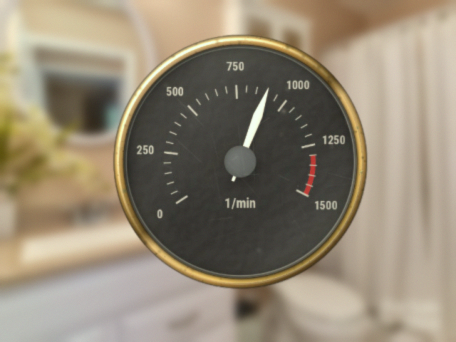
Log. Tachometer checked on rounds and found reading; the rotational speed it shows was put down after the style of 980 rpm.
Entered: 900 rpm
